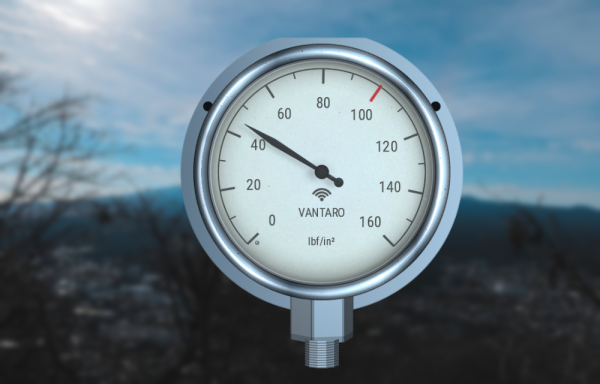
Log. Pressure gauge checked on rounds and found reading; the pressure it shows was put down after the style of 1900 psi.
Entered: 45 psi
